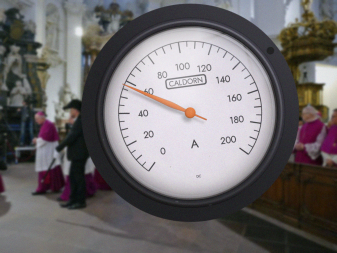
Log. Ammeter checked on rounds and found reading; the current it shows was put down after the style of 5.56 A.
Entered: 57.5 A
